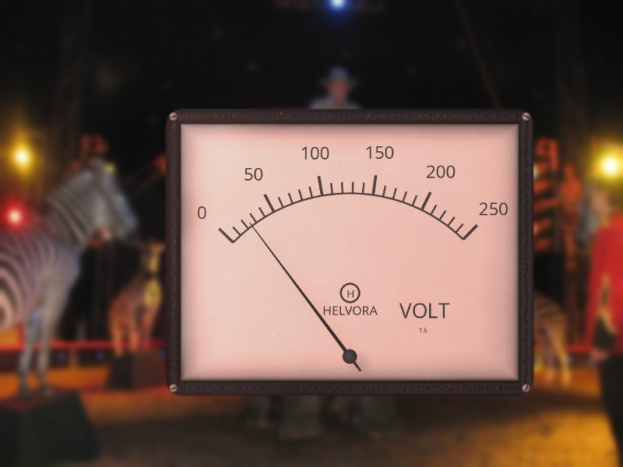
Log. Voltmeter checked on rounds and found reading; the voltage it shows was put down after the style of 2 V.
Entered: 25 V
